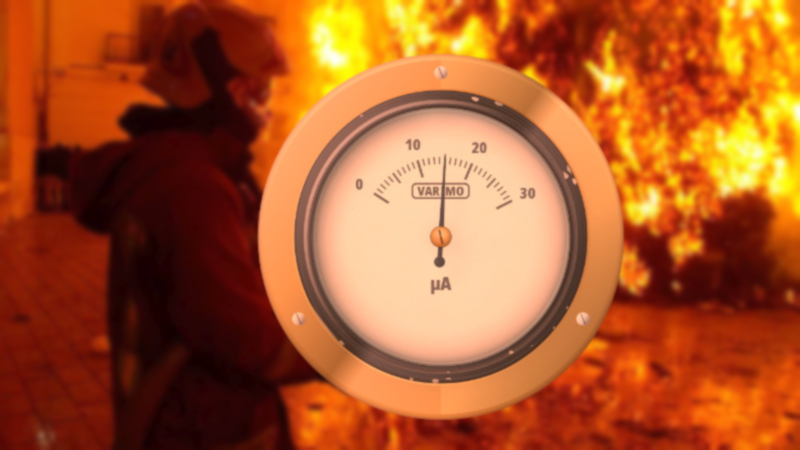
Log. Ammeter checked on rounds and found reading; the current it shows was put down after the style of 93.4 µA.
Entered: 15 µA
